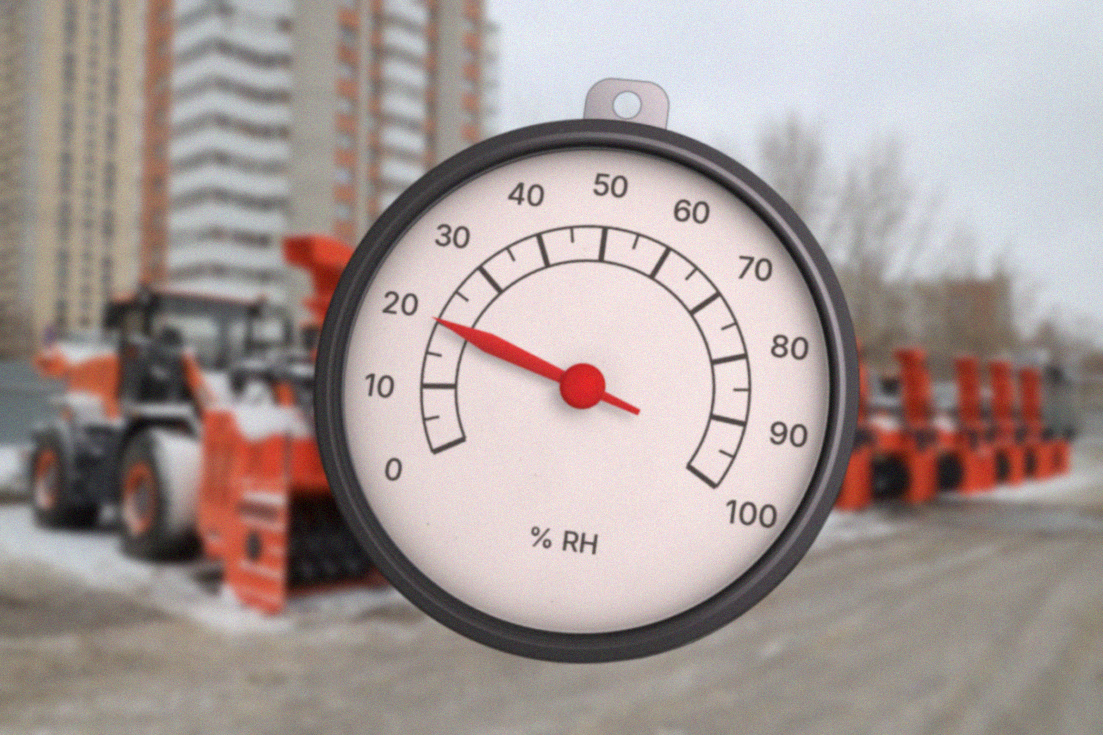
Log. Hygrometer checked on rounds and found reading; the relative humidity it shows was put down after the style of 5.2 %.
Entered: 20 %
